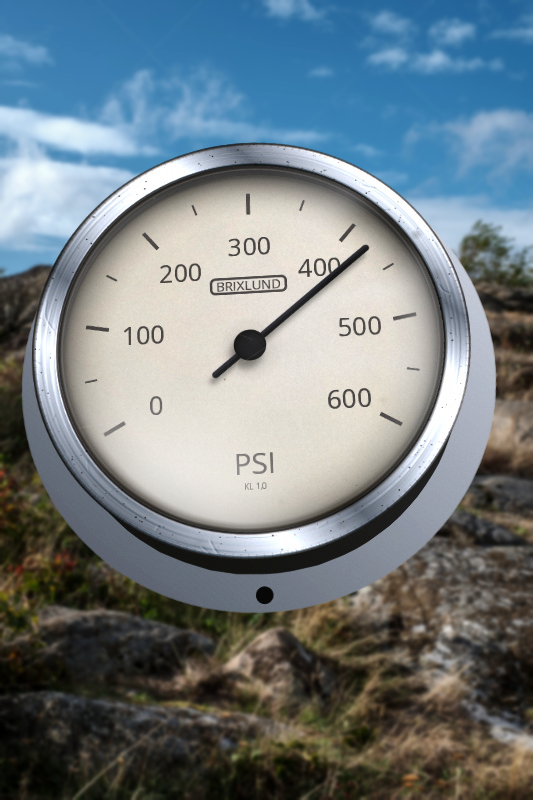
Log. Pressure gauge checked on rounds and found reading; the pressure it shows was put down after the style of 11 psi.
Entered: 425 psi
